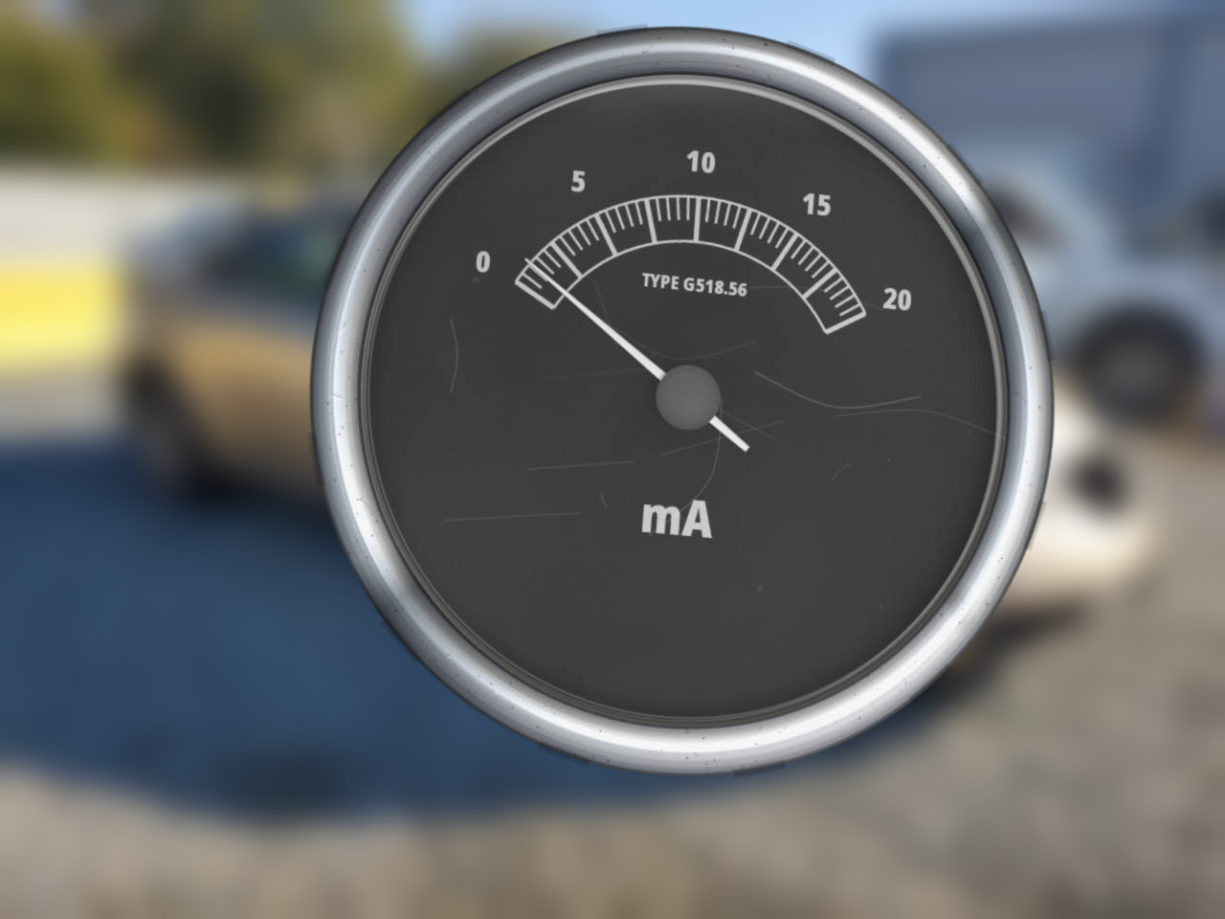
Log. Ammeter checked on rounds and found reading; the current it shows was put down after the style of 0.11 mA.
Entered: 1 mA
